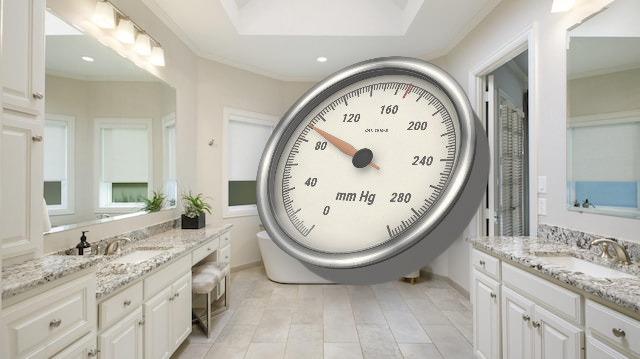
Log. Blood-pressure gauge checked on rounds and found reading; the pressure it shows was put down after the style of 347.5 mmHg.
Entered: 90 mmHg
